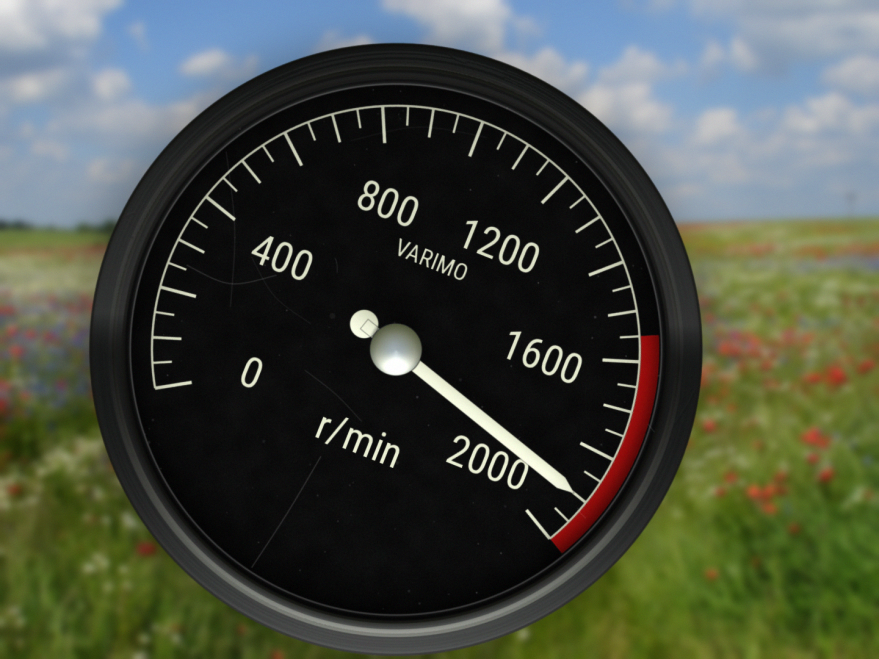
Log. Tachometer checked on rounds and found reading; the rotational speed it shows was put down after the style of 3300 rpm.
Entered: 1900 rpm
